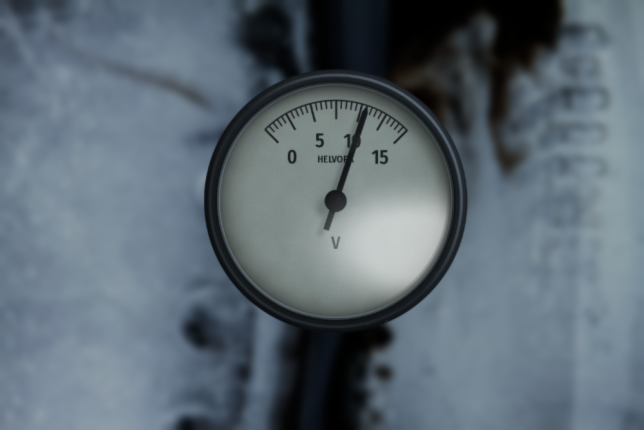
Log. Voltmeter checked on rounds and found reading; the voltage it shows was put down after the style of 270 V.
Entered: 10.5 V
